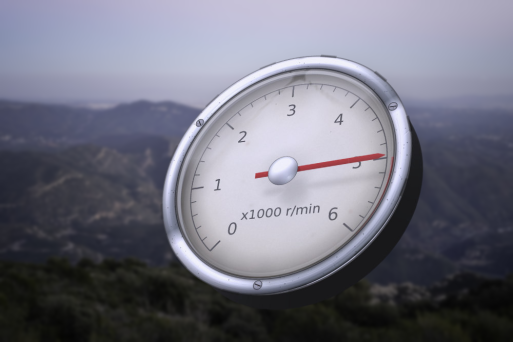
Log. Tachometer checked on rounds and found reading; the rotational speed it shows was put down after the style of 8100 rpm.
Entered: 5000 rpm
